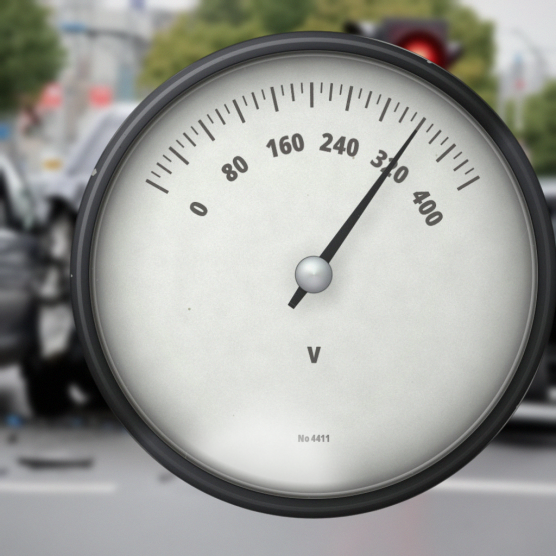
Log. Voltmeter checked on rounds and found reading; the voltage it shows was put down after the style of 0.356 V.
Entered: 320 V
